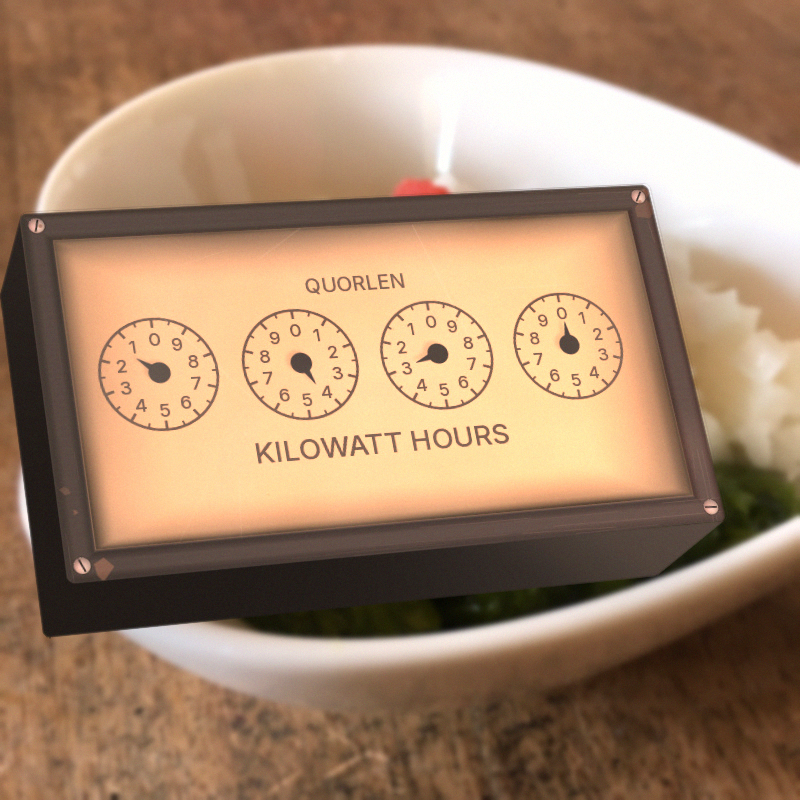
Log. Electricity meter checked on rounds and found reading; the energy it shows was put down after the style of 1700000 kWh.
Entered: 1430 kWh
